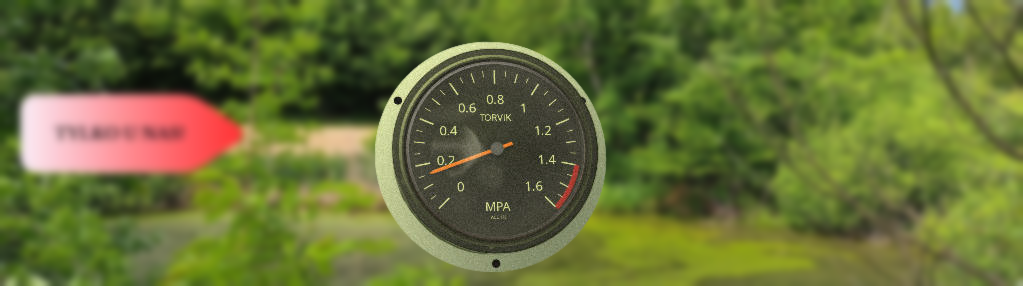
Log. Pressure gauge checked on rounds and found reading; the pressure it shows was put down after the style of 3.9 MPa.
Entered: 0.15 MPa
